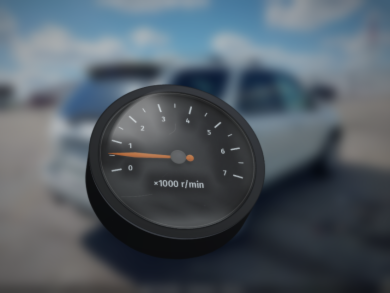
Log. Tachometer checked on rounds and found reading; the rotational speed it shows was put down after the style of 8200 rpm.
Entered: 500 rpm
